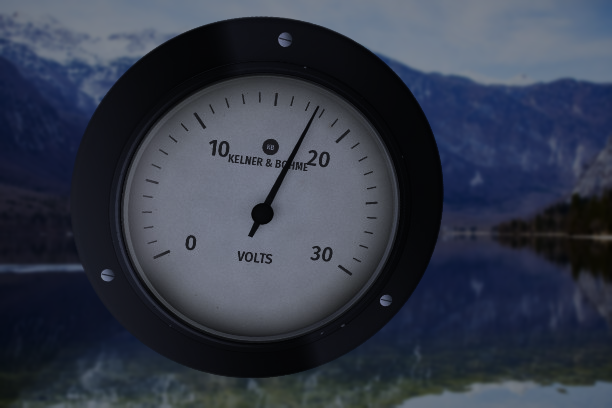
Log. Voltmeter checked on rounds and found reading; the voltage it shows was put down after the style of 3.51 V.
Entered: 17.5 V
